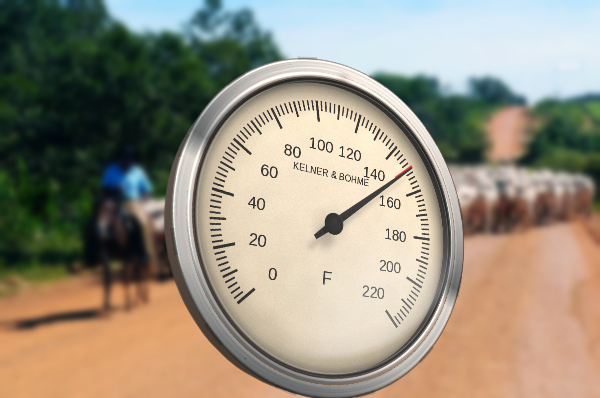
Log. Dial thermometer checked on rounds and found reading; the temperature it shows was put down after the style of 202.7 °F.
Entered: 150 °F
